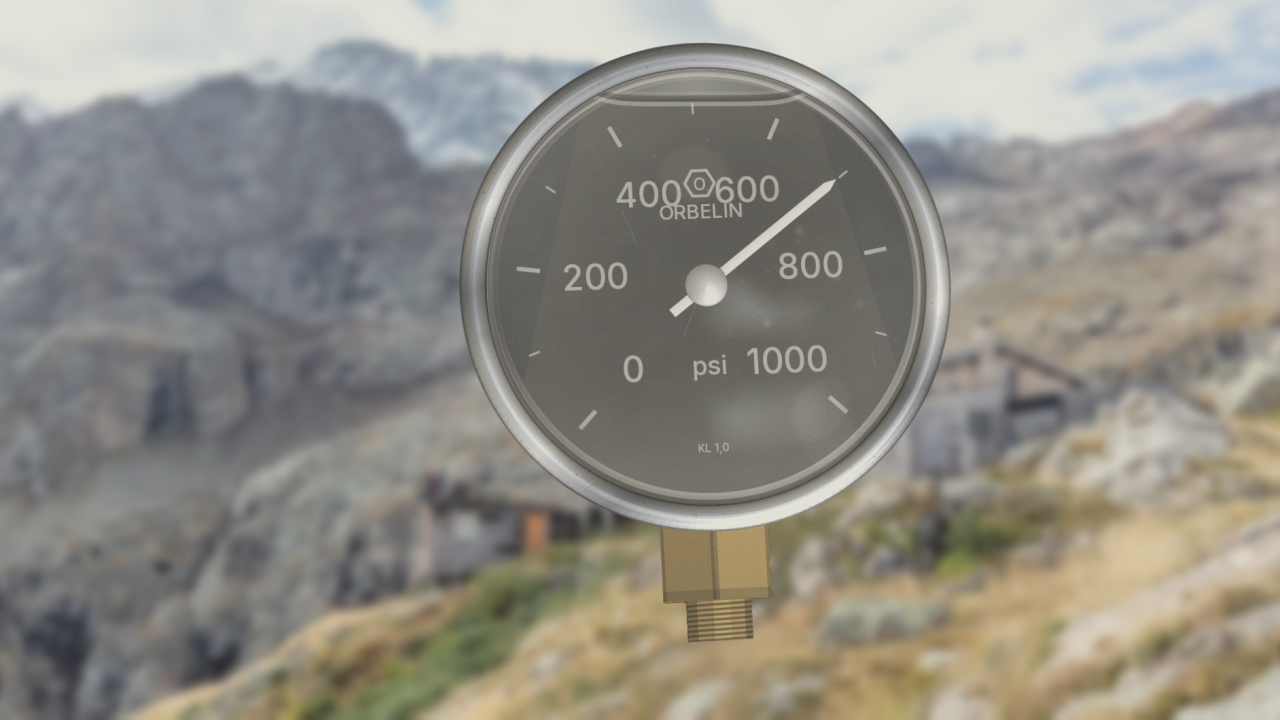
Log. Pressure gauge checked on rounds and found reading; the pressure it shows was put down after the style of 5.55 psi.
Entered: 700 psi
